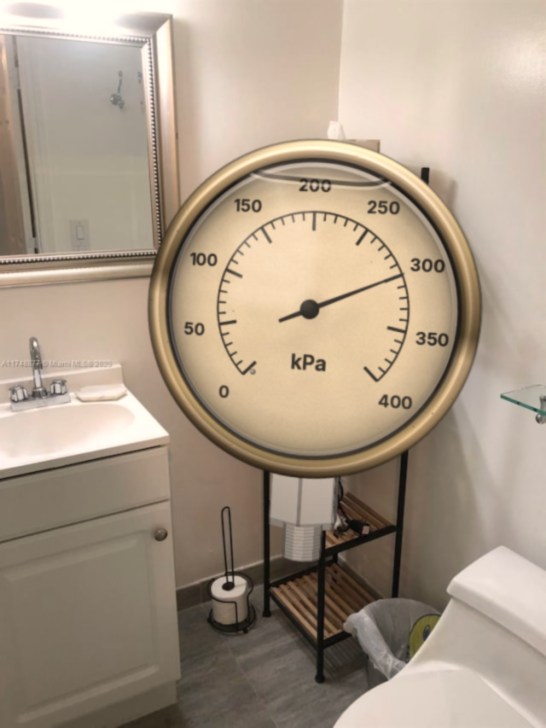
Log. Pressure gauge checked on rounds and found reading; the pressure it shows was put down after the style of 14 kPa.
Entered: 300 kPa
